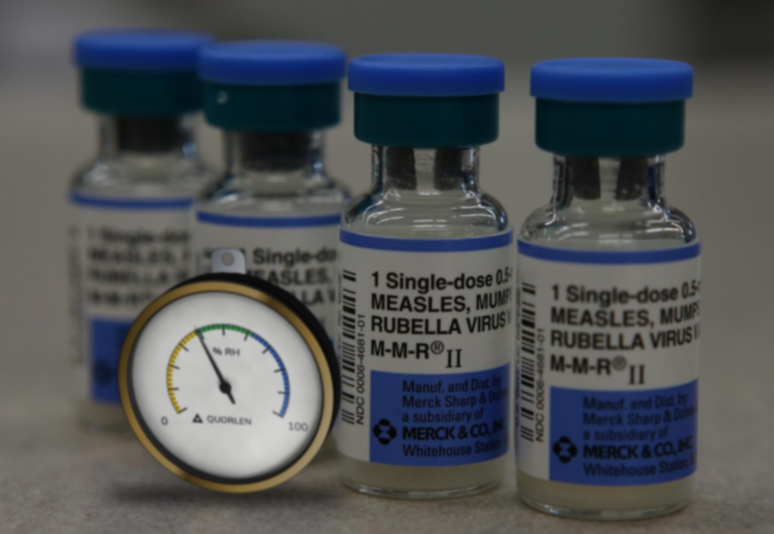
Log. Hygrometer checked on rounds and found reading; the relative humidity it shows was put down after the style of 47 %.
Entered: 40 %
